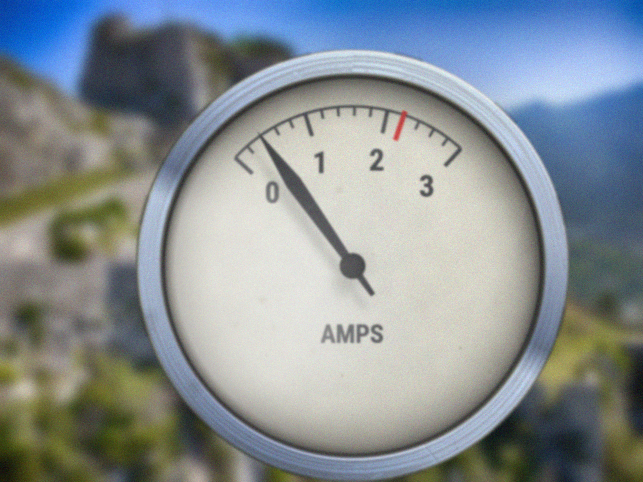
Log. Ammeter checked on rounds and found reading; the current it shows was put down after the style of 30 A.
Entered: 0.4 A
